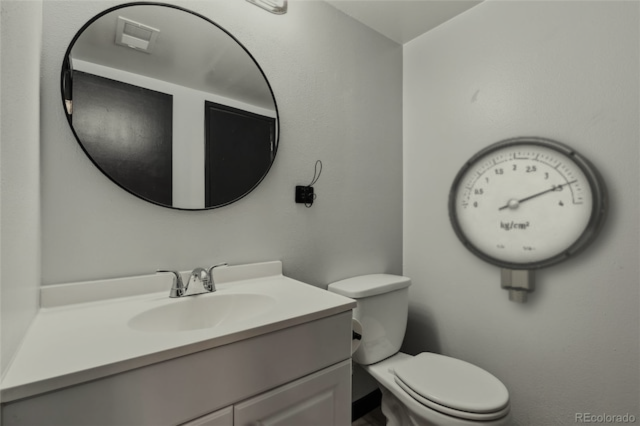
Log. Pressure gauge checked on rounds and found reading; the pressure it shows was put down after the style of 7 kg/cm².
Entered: 3.5 kg/cm²
